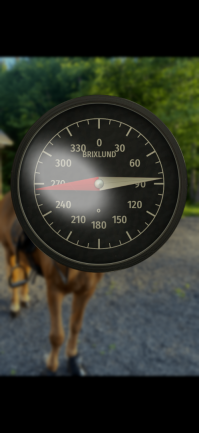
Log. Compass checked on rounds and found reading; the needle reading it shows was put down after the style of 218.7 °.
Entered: 265 °
